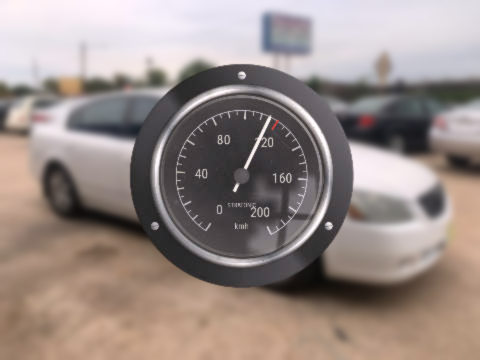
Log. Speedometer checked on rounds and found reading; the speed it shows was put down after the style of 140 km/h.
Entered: 115 km/h
